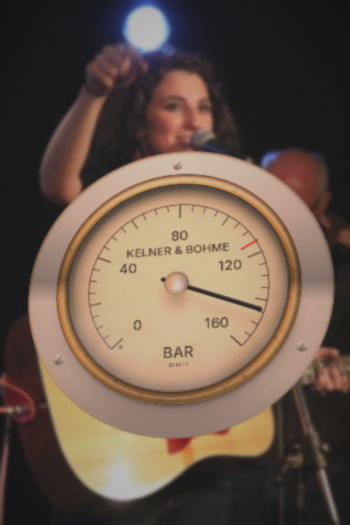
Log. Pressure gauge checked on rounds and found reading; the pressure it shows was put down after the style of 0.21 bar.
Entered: 145 bar
